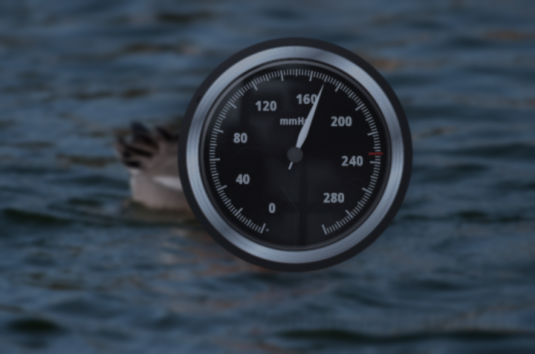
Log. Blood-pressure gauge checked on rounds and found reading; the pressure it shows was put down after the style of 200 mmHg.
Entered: 170 mmHg
